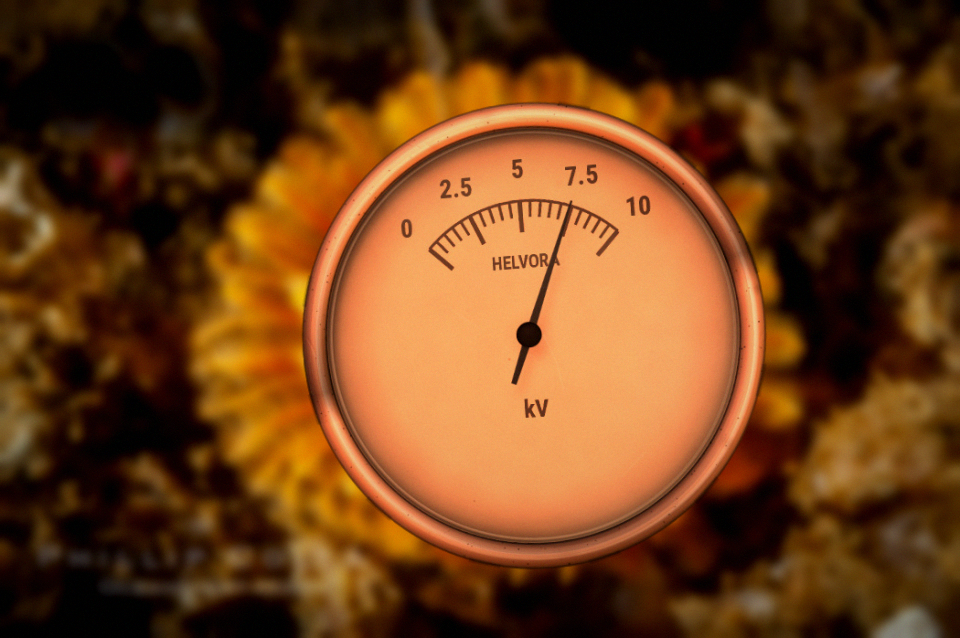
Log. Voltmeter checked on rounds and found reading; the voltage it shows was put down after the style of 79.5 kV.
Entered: 7.5 kV
